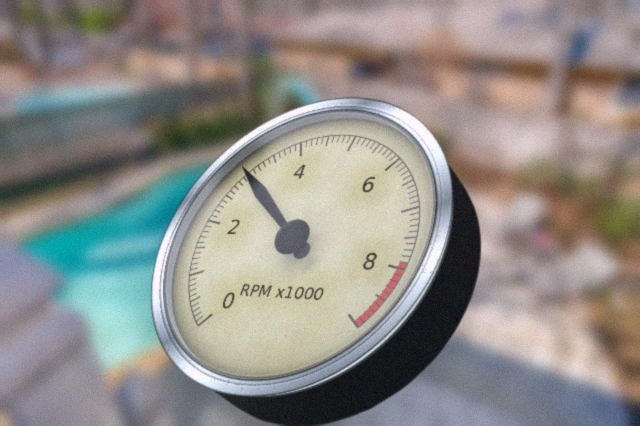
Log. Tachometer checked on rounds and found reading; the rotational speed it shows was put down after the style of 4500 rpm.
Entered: 3000 rpm
